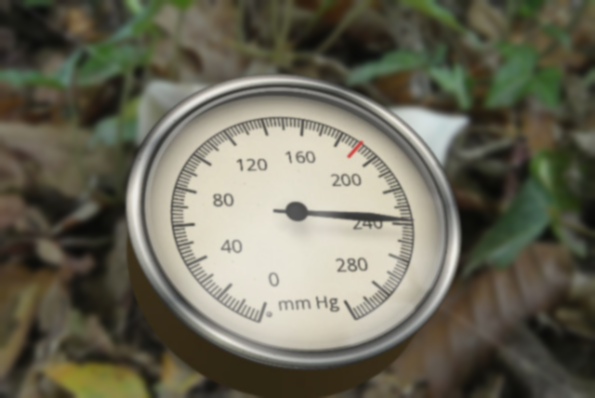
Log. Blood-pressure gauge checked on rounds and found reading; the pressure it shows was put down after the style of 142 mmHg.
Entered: 240 mmHg
